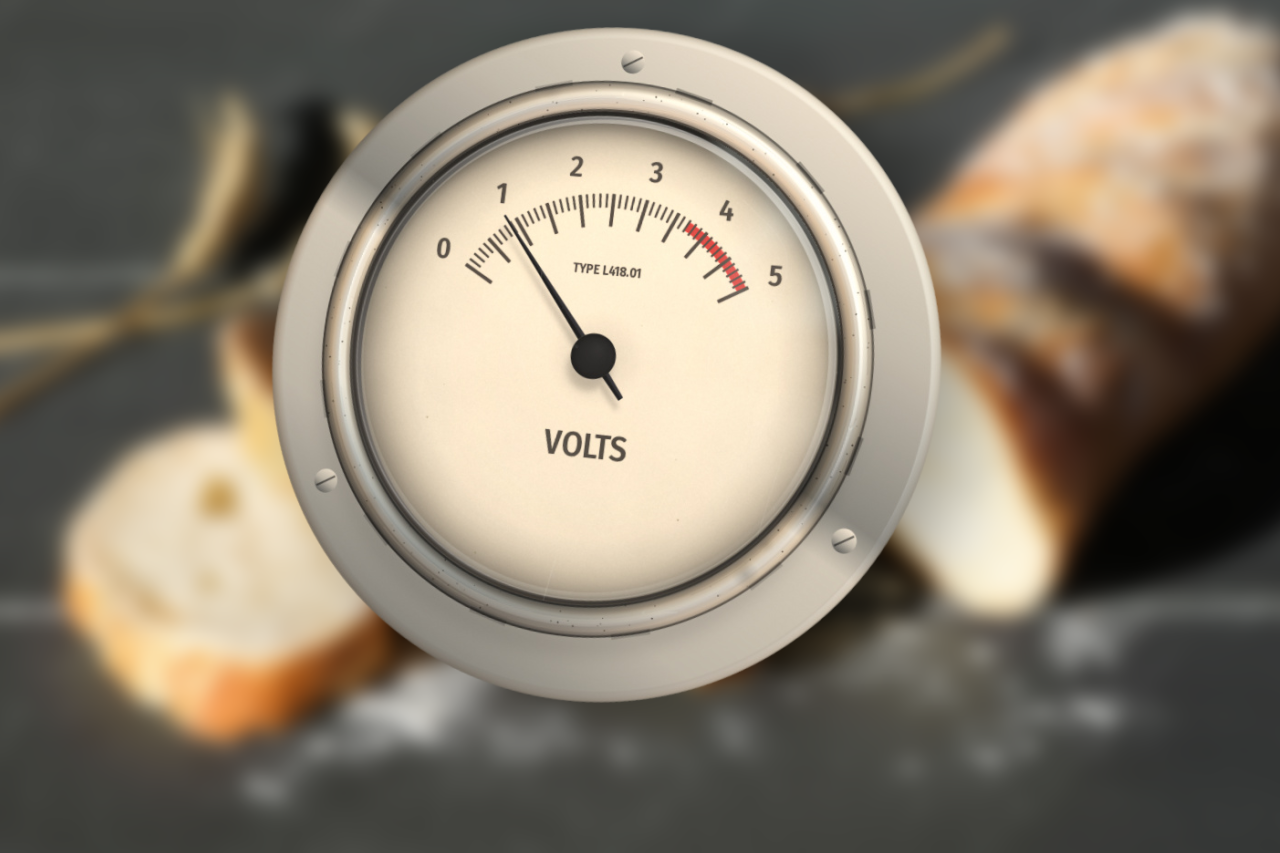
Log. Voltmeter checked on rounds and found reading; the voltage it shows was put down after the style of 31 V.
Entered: 0.9 V
